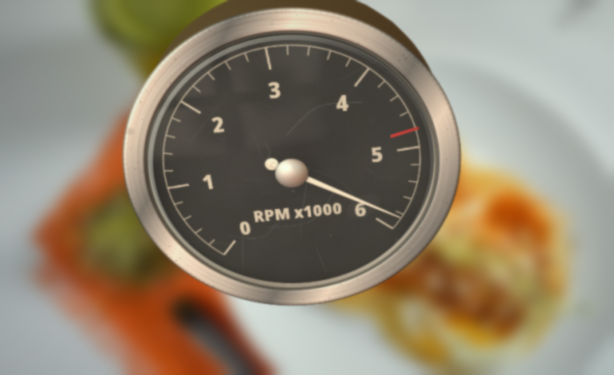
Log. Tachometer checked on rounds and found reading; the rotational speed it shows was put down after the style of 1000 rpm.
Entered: 5800 rpm
